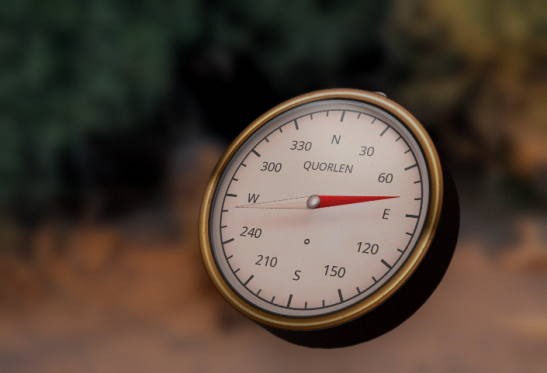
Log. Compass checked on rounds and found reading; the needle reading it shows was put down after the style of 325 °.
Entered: 80 °
